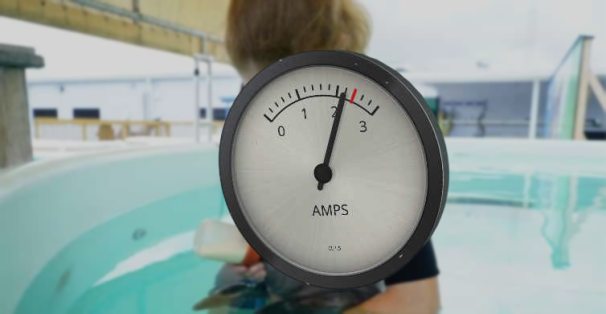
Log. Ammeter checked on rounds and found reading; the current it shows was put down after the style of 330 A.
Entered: 2.2 A
